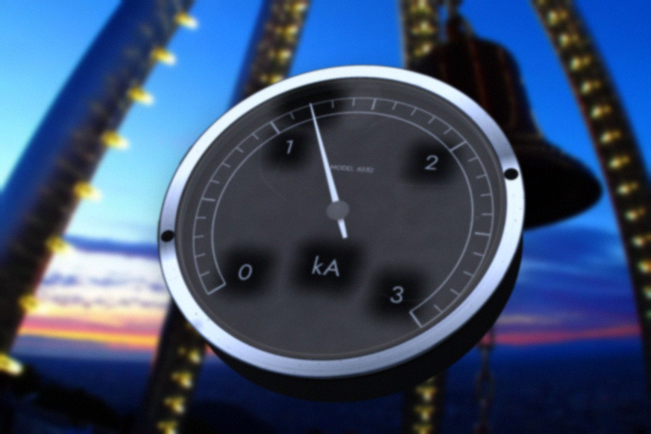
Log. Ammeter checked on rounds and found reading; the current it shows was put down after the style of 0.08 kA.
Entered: 1.2 kA
